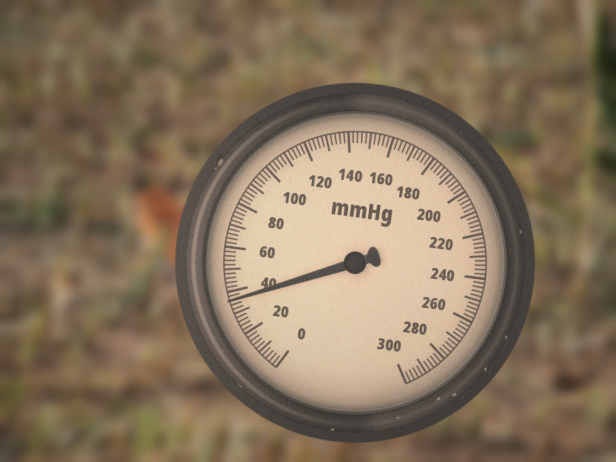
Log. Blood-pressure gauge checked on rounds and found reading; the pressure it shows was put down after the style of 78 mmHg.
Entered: 36 mmHg
